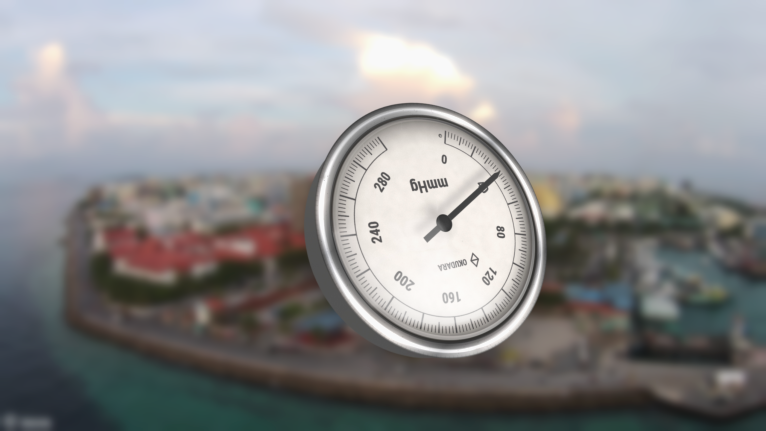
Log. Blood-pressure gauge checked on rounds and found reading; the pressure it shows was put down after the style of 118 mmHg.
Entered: 40 mmHg
